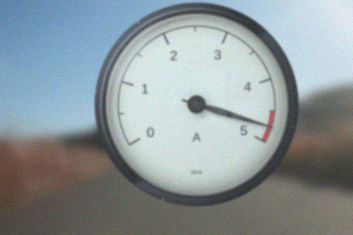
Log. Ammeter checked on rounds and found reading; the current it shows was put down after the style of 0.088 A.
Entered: 4.75 A
